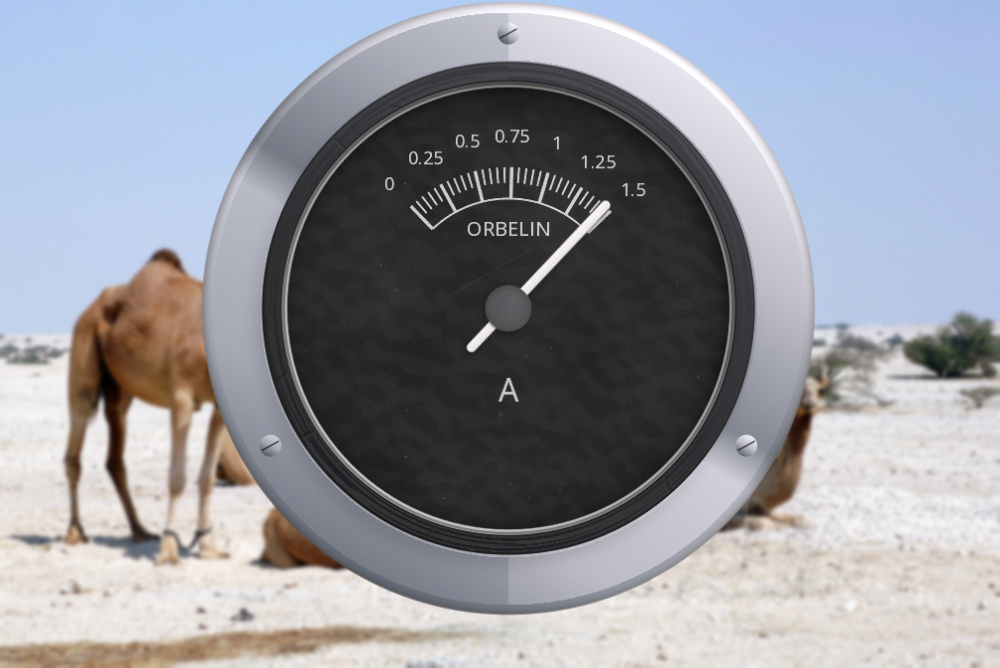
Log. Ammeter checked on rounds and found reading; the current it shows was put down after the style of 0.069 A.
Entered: 1.45 A
